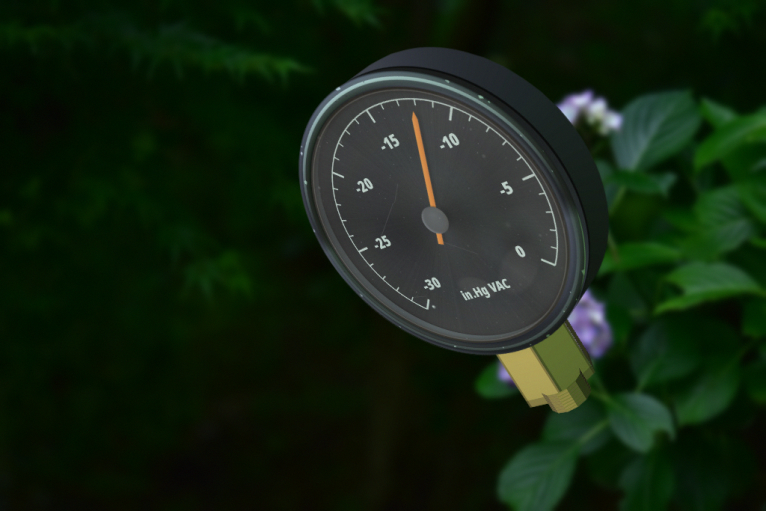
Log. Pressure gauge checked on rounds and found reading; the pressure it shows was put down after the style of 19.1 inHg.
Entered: -12 inHg
